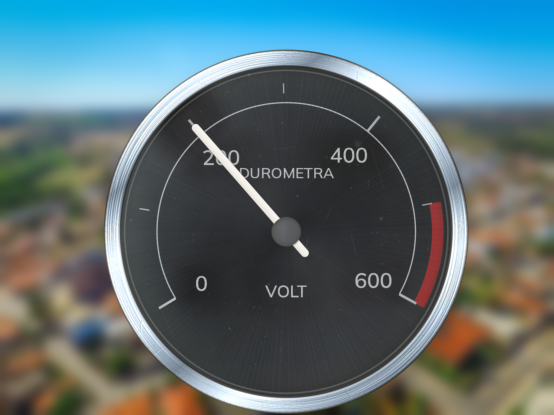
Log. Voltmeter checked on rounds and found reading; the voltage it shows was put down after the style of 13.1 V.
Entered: 200 V
